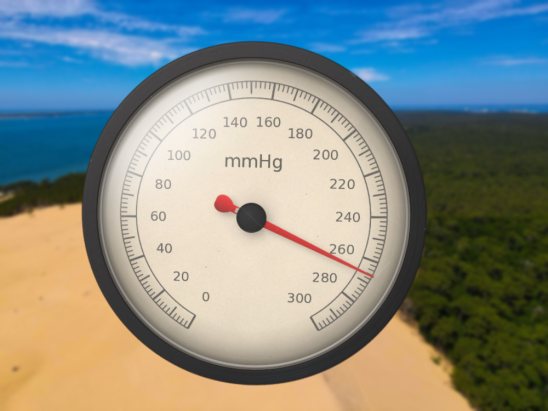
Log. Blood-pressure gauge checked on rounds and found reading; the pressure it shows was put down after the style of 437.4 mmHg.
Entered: 266 mmHg
